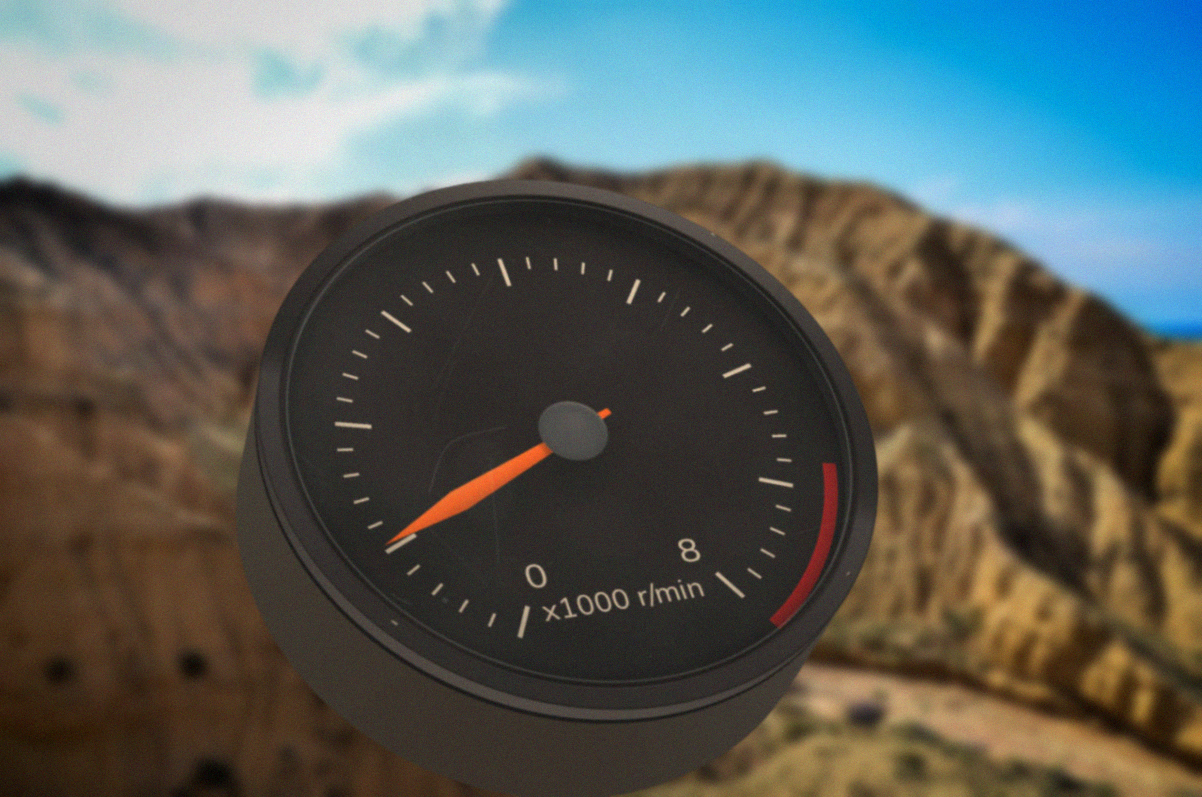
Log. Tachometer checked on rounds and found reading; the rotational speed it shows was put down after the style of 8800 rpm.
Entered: 1000 rpm
